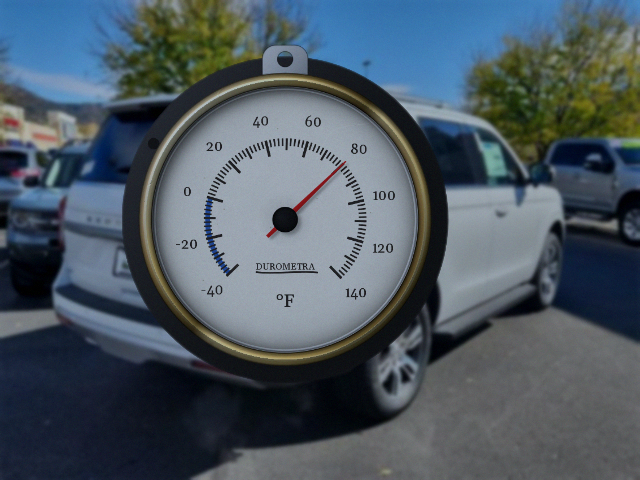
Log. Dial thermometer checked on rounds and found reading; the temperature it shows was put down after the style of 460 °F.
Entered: 80 °F
